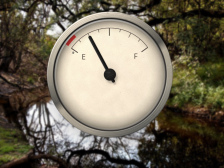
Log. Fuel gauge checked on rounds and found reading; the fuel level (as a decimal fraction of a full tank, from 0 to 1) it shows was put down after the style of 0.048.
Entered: 0.25
